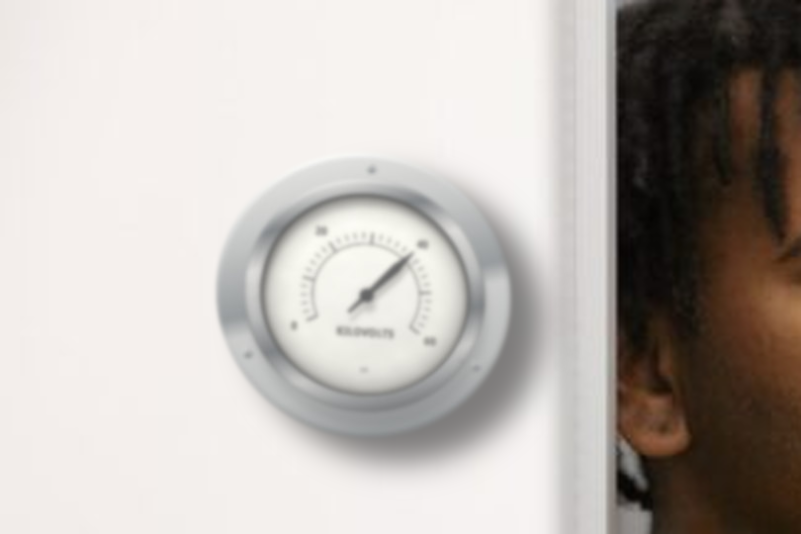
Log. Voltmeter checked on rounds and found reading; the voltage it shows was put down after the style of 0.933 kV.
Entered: 40 kV
